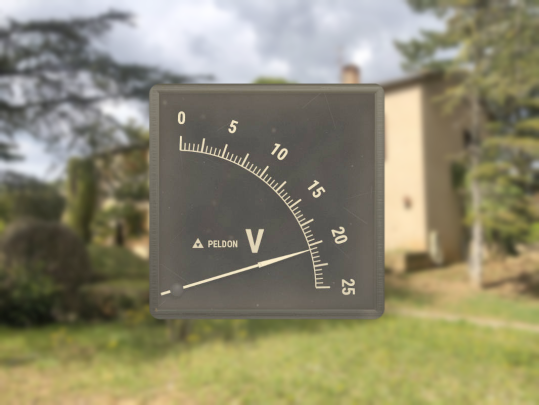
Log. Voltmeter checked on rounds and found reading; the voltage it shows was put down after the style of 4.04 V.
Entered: 20.5 V
